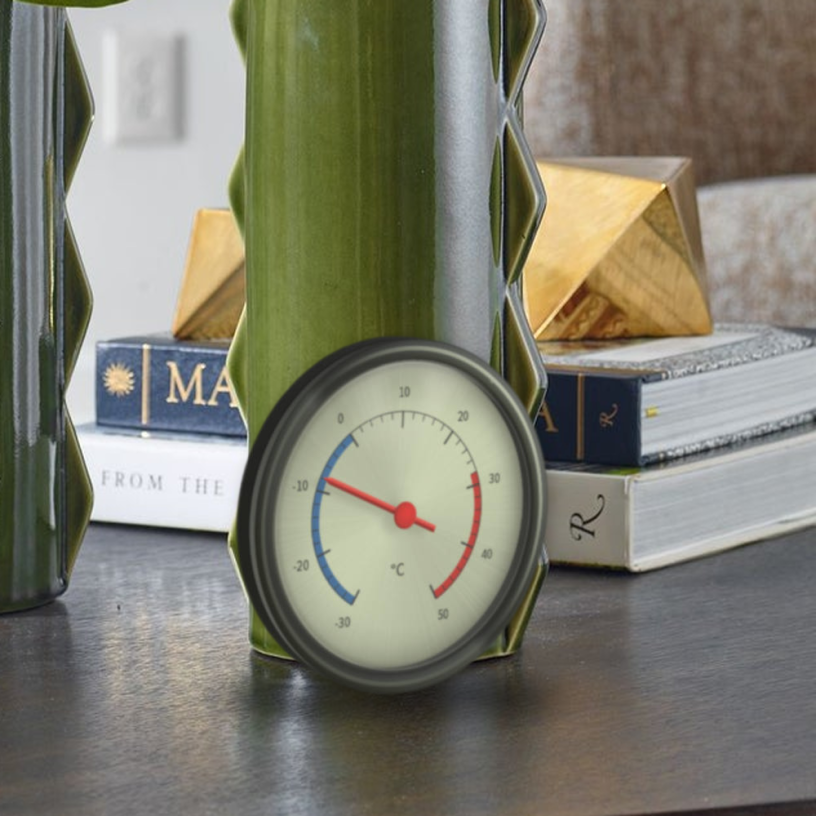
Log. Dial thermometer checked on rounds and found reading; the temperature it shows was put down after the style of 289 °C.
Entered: -8 °C
